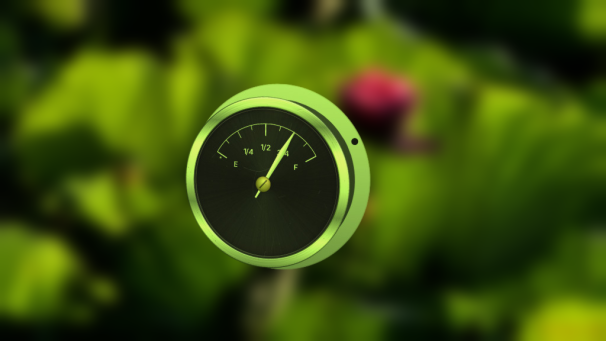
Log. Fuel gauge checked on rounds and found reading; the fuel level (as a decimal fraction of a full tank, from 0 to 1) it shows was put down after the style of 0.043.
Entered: 0.75
